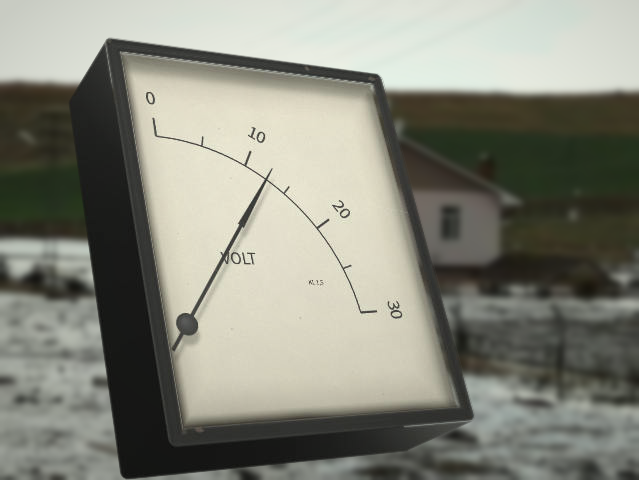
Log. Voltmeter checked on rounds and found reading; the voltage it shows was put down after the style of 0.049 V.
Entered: 12.5 V
